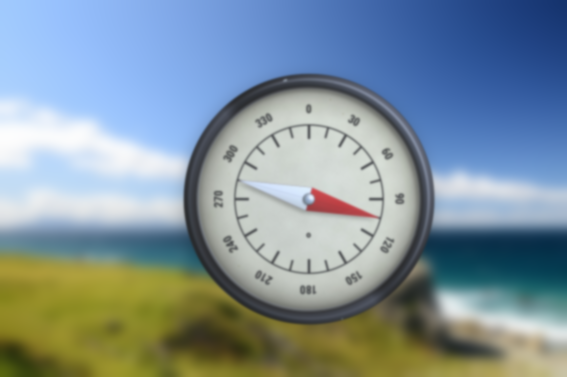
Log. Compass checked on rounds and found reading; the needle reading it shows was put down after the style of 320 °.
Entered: 105 °
